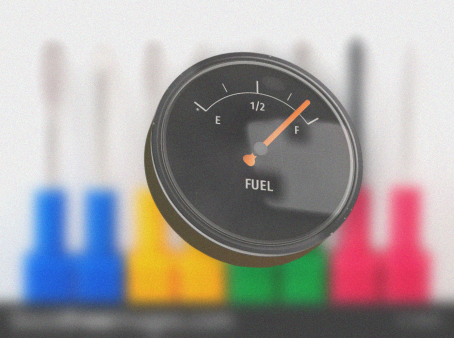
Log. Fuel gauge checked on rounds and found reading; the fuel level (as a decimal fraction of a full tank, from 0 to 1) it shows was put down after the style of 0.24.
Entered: 0.875
